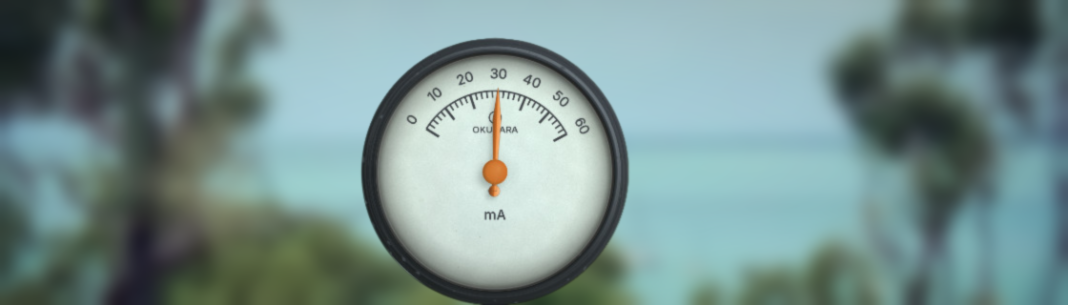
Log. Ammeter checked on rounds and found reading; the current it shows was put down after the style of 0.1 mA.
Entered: 30 mA
